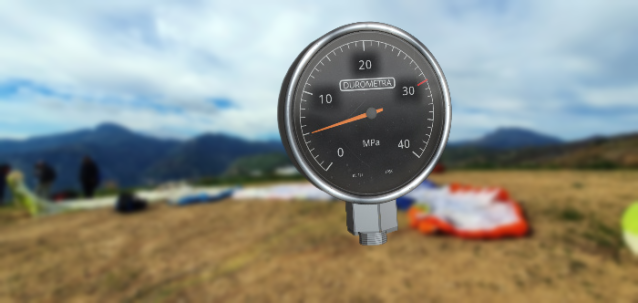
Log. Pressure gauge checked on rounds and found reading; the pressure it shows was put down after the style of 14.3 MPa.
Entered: 5 MPa
